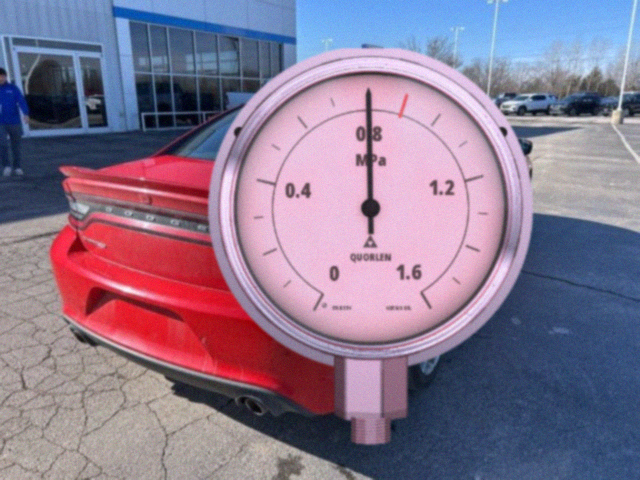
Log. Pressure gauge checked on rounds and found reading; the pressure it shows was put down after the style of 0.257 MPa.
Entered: 0.8 MPa
